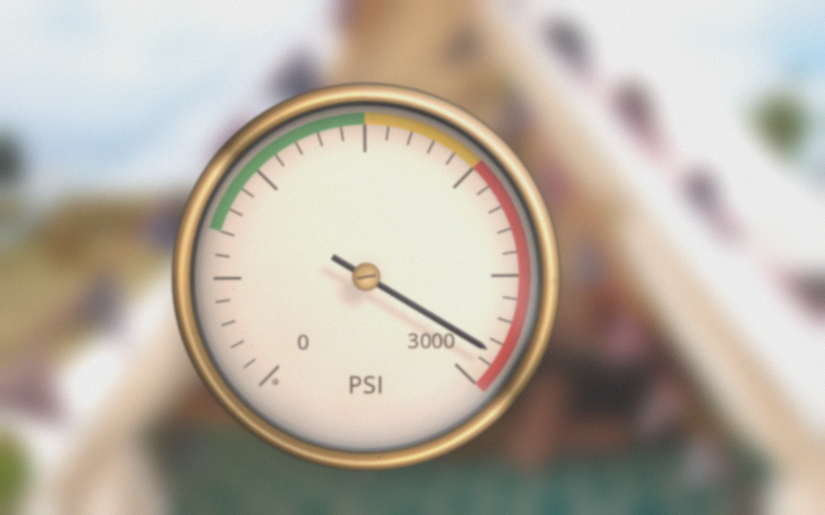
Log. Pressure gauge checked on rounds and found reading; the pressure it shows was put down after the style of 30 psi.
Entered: 2850 psi
